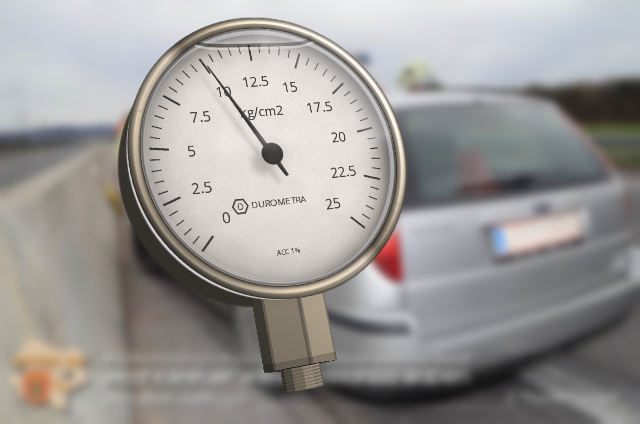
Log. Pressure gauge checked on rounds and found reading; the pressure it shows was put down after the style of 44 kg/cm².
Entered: 10 kg/cm²
